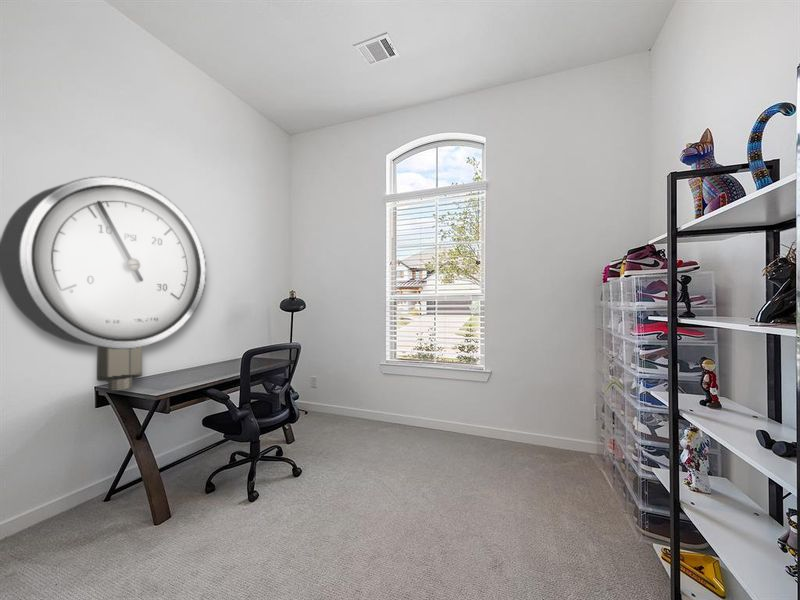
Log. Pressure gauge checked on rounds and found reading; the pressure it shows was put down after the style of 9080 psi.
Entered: 11 psi
